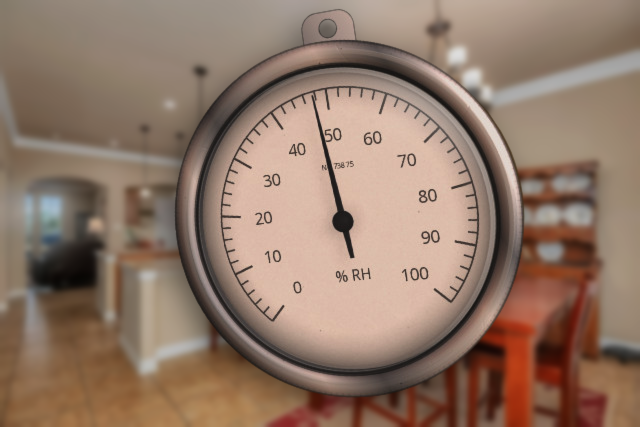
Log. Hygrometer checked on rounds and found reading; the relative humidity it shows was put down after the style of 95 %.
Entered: 48 %
